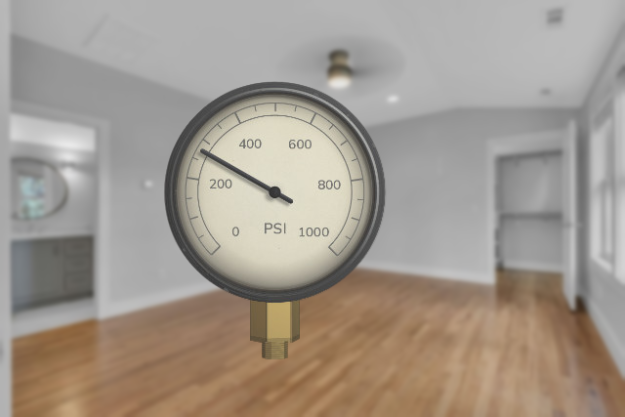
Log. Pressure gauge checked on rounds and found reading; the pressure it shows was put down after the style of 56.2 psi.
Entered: 275 psi
